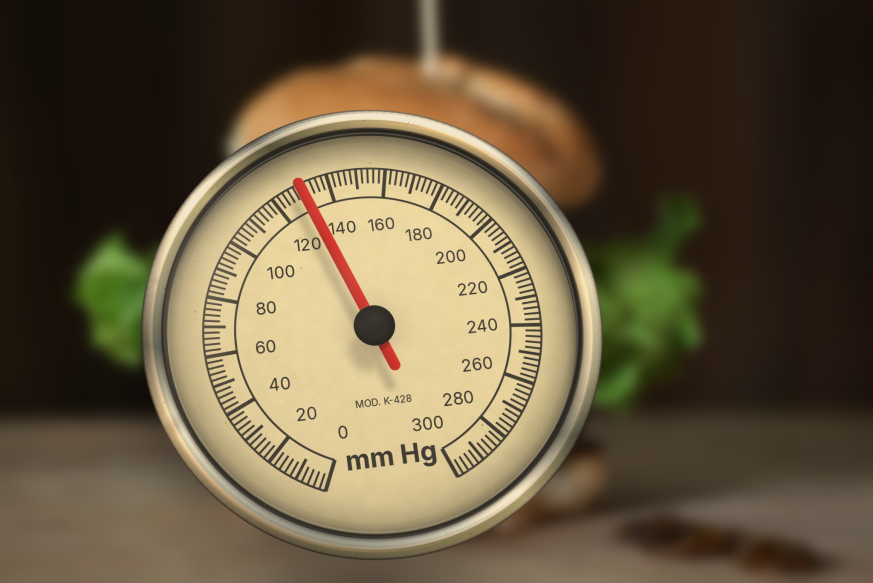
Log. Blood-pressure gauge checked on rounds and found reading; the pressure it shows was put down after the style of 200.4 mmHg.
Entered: 130 mmHg
